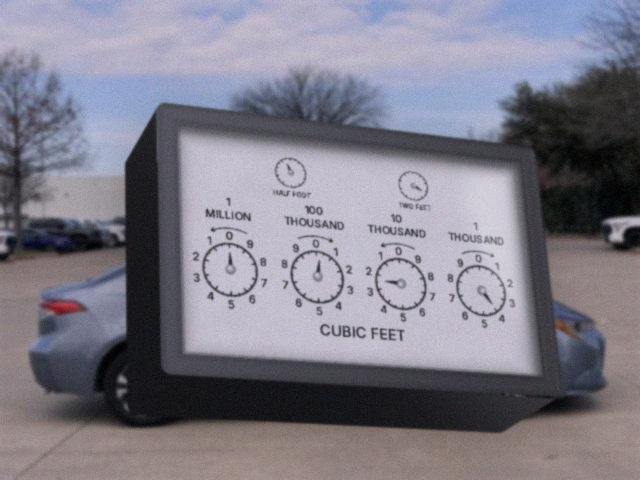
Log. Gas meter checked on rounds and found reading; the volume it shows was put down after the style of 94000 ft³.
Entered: 2400 ft³
